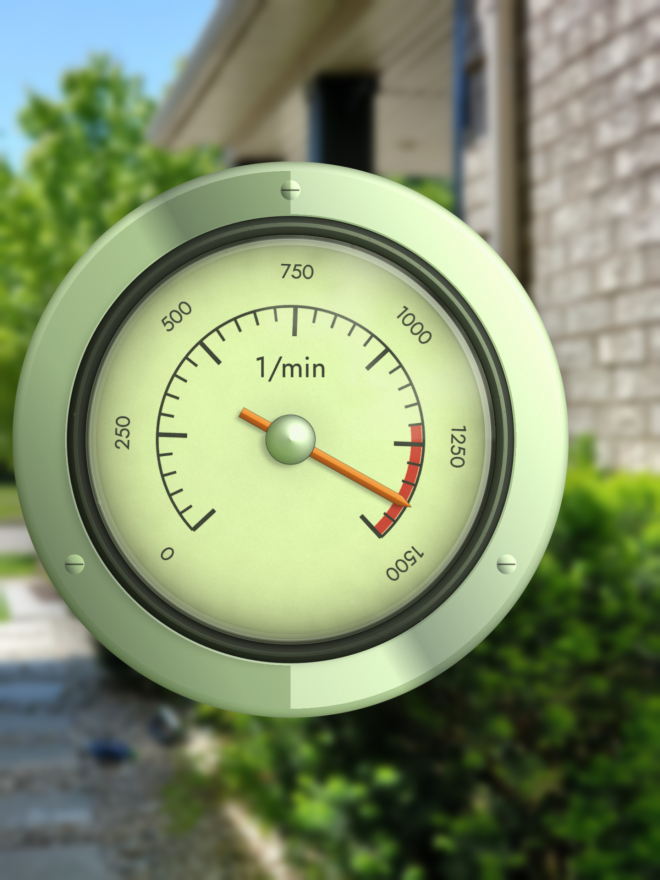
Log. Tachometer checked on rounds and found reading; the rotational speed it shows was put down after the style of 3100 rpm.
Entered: 1400 rpm
